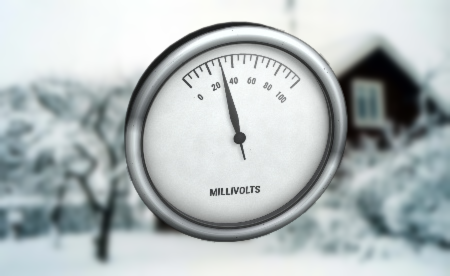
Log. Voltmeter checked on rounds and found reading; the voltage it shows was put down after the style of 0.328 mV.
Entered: 30 mV
